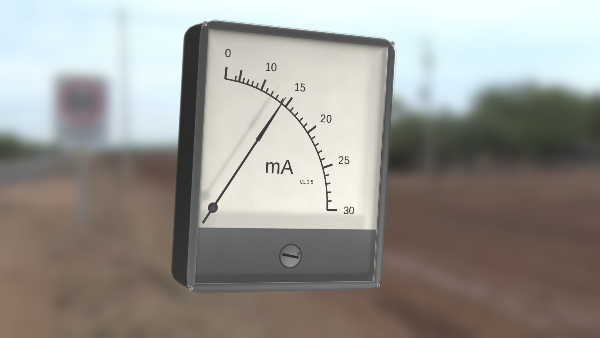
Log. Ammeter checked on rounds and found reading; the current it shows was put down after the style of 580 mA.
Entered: 14 mA
